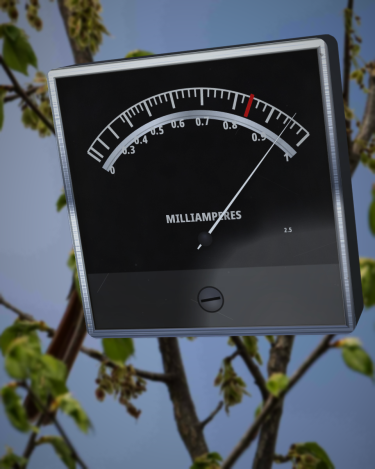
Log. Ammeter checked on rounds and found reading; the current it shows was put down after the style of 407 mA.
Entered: 0.95 mA
